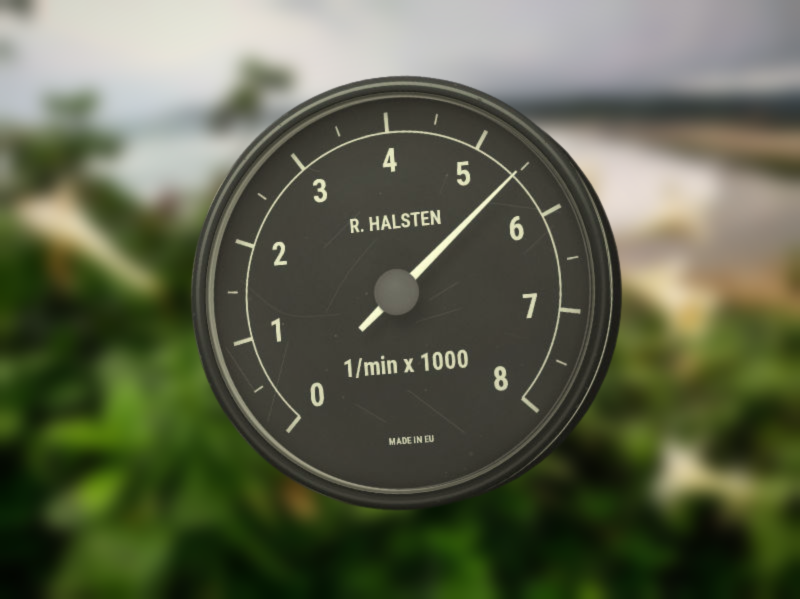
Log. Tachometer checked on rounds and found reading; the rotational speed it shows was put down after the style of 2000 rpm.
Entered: 5500 rpm
